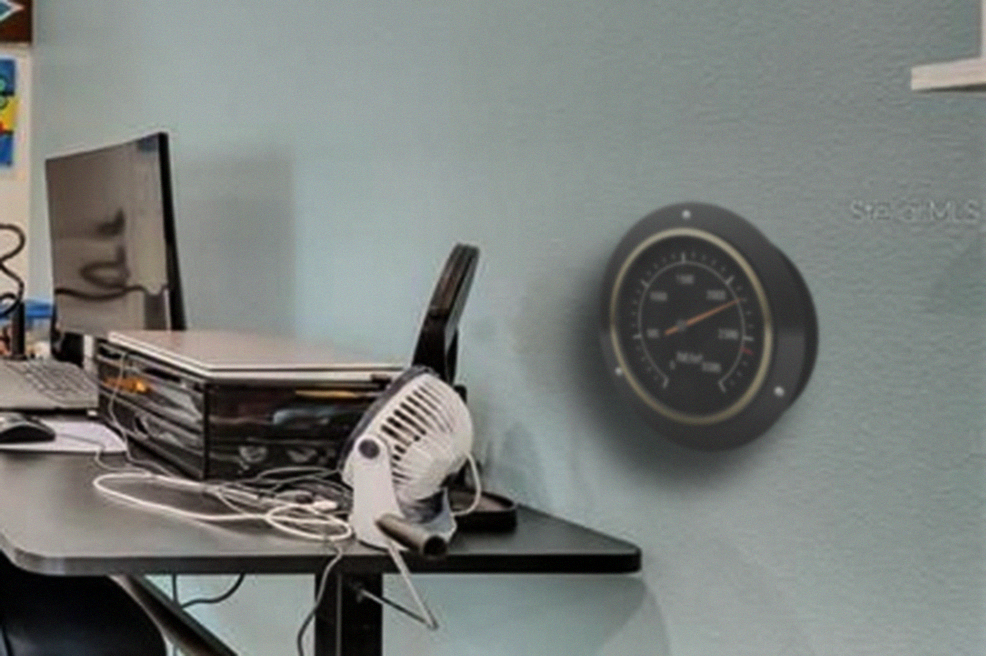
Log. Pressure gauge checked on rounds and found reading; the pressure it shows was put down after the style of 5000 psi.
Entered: 2200 psi
